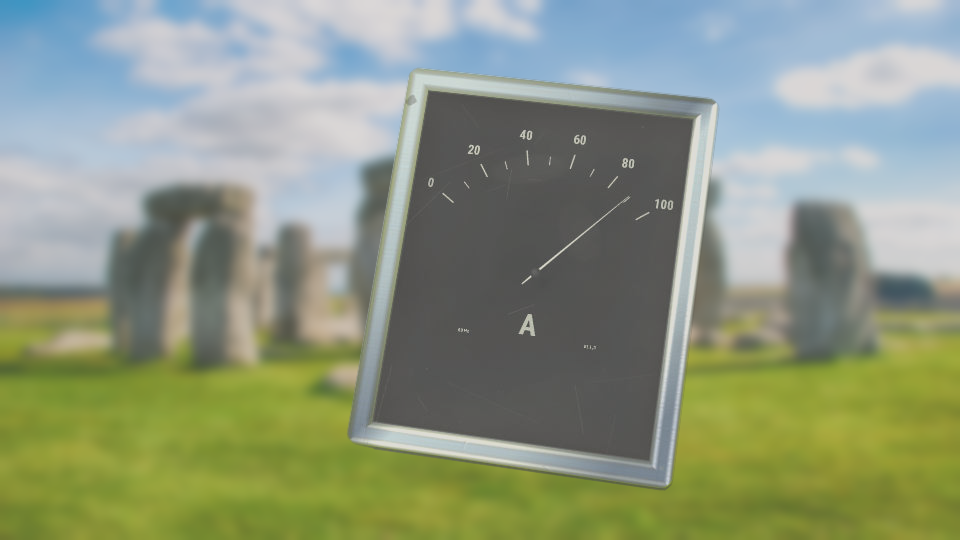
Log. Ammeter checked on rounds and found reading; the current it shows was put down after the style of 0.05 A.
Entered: 90 A
